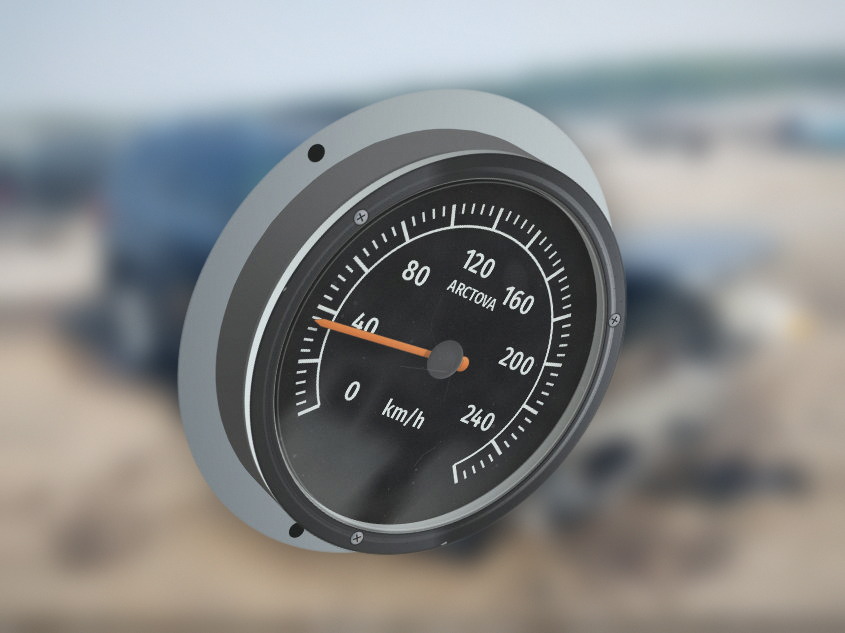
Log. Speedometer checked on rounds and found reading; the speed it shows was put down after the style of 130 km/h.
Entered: 36 km/h
